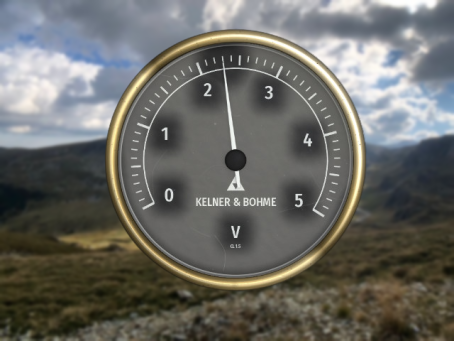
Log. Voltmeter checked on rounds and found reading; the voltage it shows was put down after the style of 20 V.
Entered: 2.3 V
